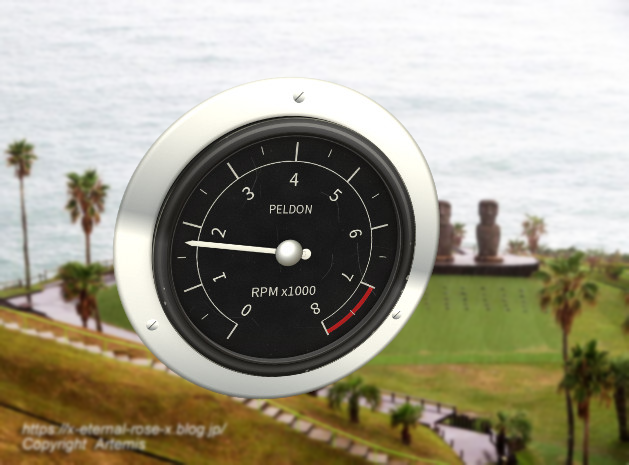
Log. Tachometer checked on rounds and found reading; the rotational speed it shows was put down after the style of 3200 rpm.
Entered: 1750 rpm
